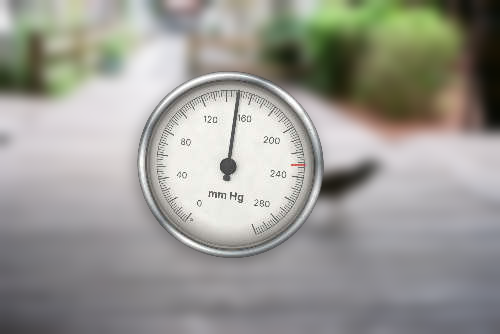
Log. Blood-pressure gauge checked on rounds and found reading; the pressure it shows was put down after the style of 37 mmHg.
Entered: 150 mmHg
